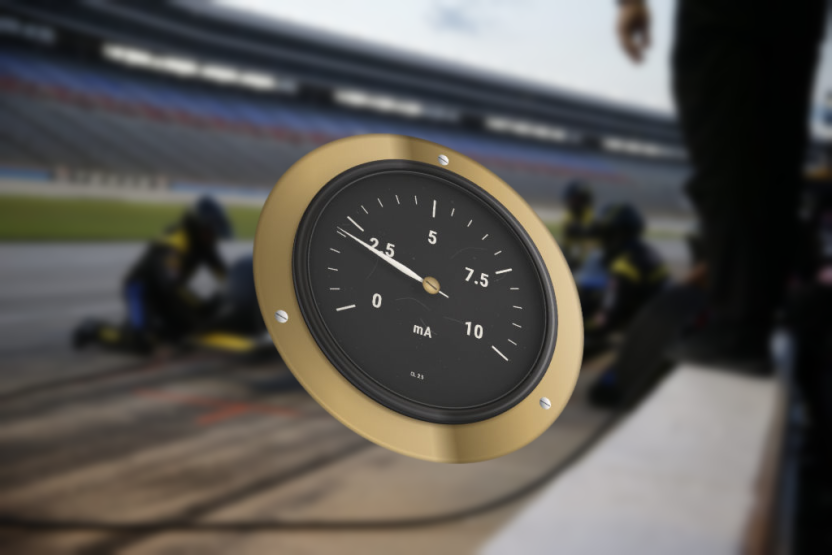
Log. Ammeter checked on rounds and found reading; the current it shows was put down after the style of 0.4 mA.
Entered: 2 mA
